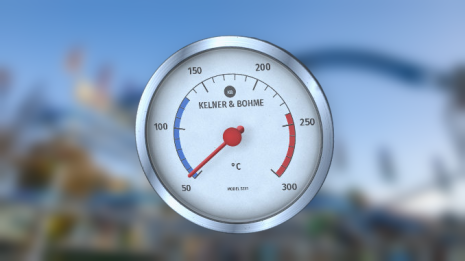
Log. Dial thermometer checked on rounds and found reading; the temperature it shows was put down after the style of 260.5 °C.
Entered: 55 °C
